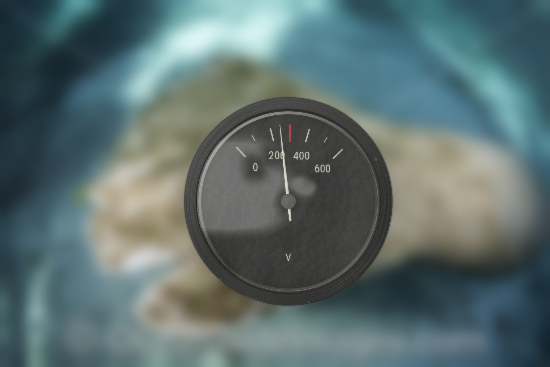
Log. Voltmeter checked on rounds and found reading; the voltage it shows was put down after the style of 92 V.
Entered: 250 V
